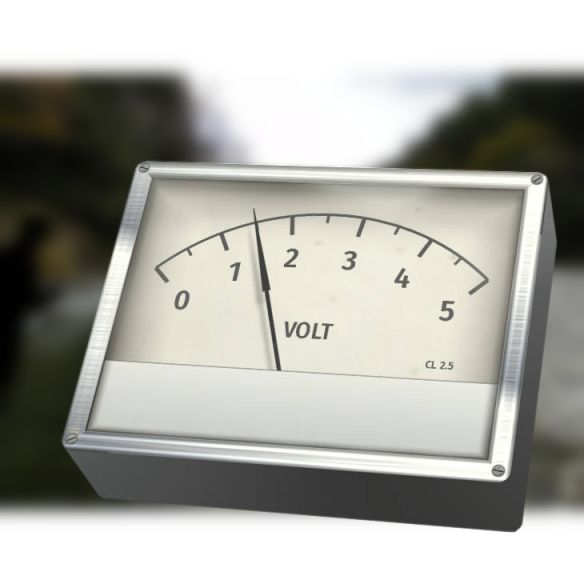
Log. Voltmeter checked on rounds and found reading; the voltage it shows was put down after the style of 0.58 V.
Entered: 1.5 V
